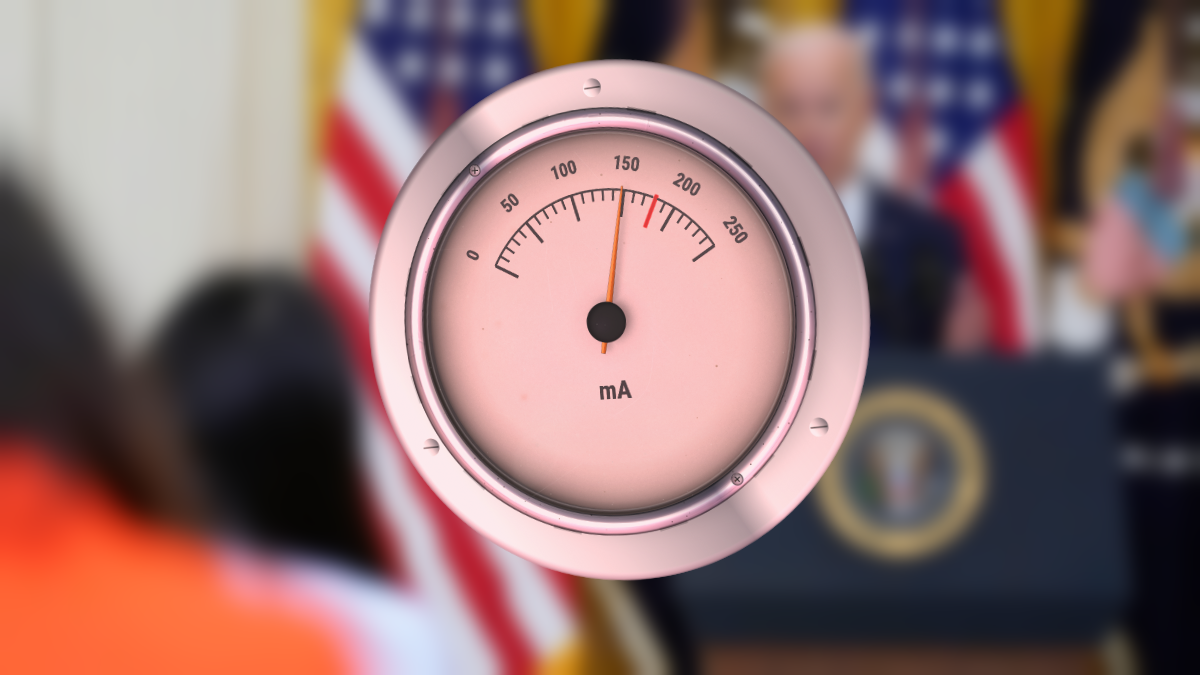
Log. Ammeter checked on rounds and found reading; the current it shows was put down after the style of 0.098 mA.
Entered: 150 mA
